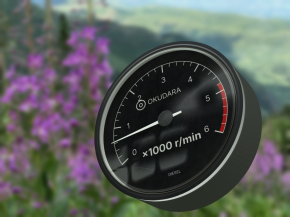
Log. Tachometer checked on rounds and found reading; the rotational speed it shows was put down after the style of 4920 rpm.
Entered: 600 rpm
